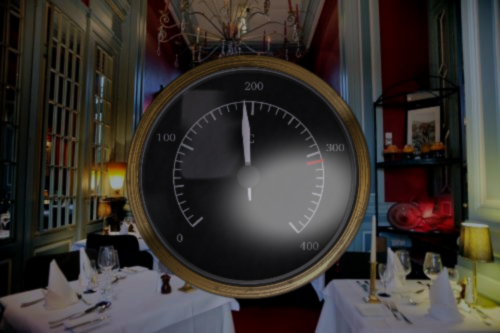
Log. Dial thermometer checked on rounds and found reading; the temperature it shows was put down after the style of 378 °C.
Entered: 190 °C
